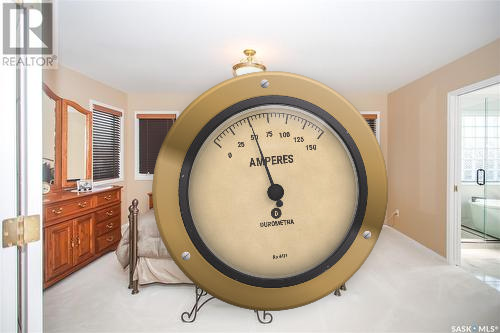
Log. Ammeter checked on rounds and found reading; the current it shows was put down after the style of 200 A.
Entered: 50 A
